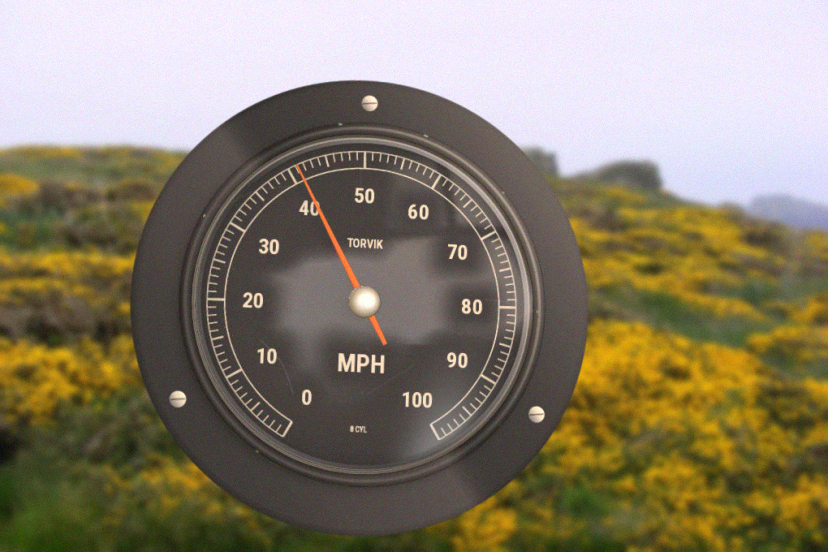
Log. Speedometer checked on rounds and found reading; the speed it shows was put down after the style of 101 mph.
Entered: 41 mph
